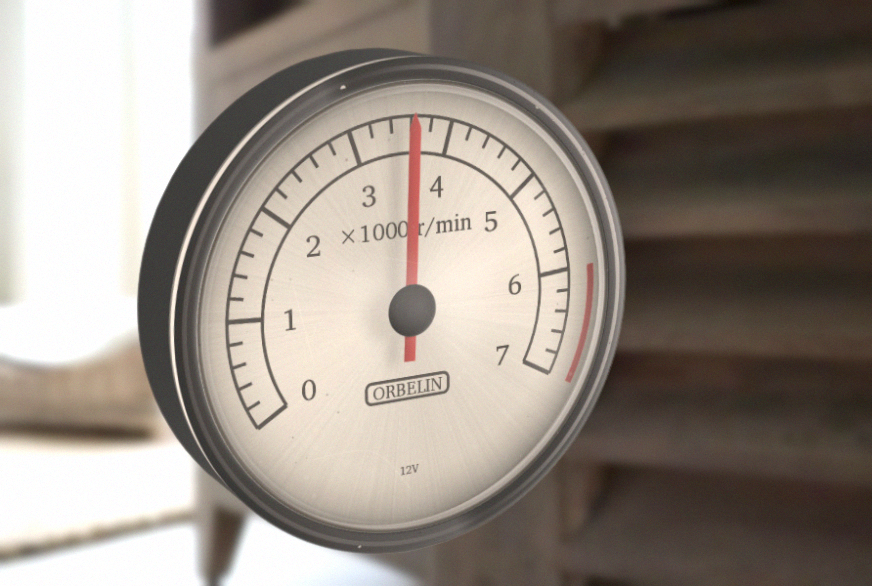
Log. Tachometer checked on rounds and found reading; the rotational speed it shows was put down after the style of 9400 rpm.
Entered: 3600 rpm
